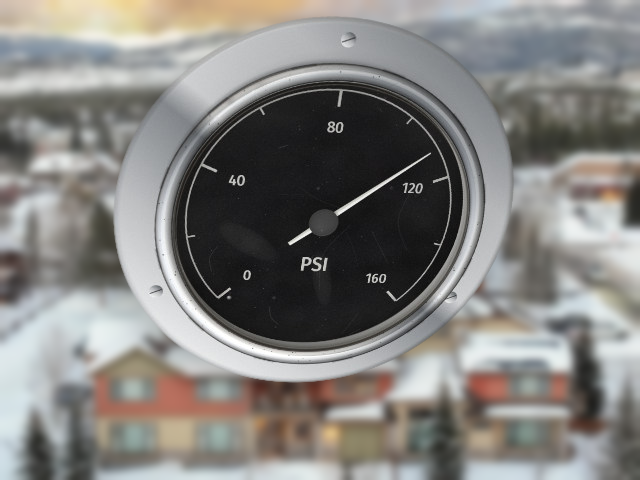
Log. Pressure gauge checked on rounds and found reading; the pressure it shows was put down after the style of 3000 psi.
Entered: 110 psi
